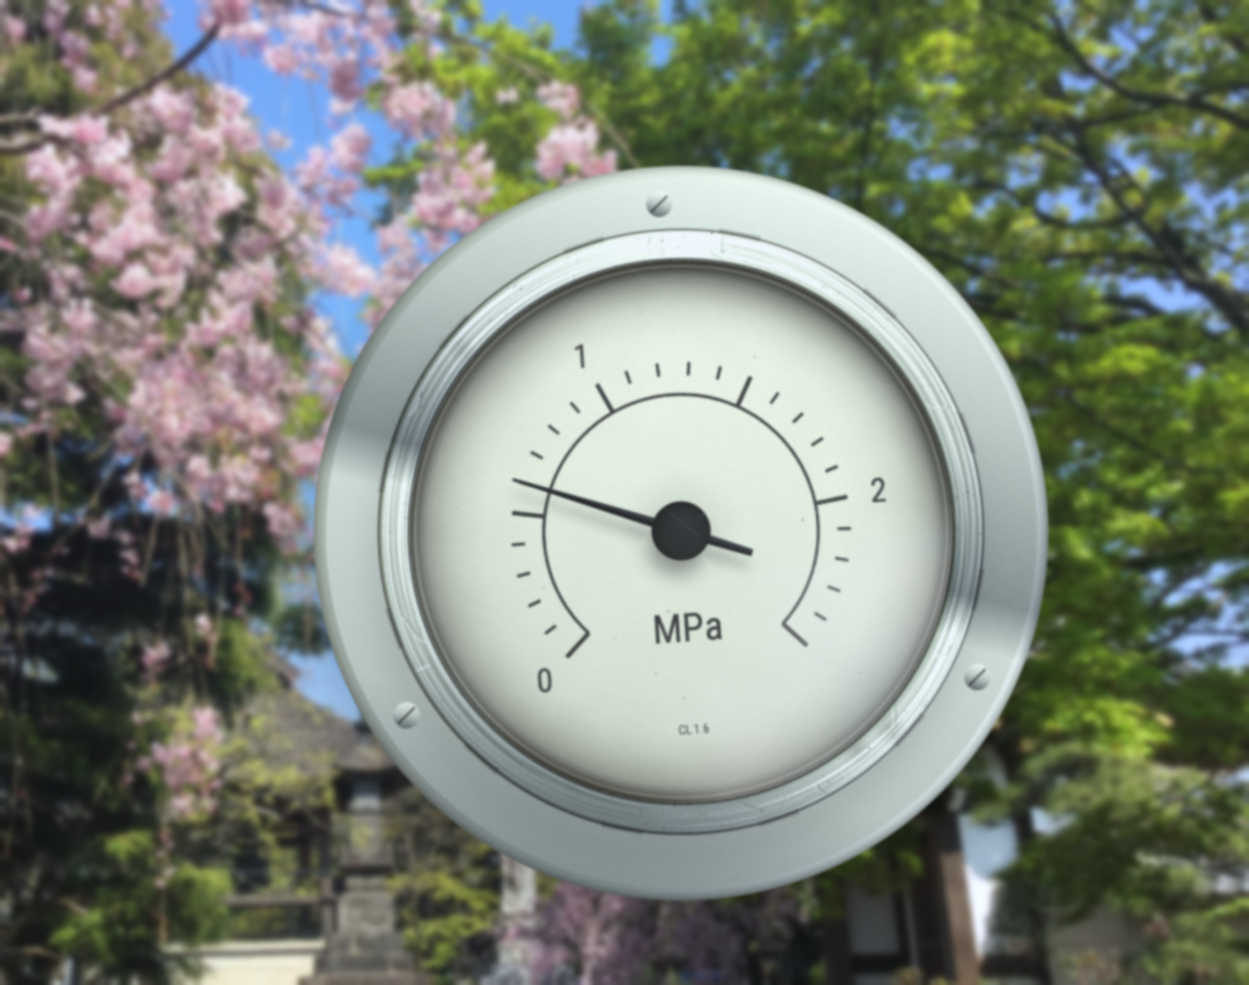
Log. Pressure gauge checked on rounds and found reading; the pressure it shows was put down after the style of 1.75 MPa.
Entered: 0.6 MPa
